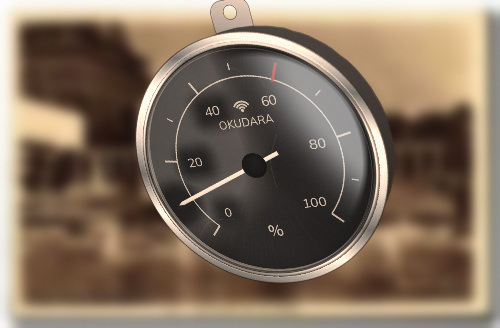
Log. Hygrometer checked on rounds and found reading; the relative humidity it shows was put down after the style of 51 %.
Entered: 10 %
